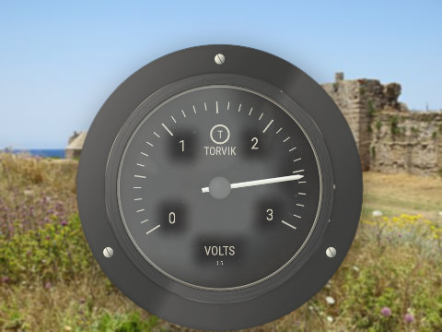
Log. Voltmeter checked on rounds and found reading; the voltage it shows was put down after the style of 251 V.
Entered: 2.55 V
